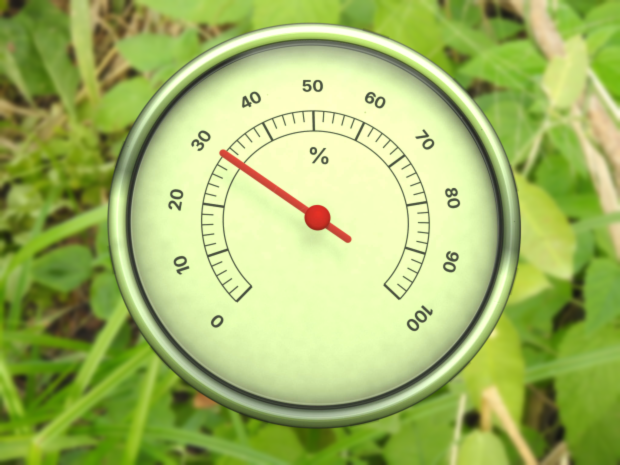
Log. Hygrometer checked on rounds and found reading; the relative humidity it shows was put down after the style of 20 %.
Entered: 30 %
